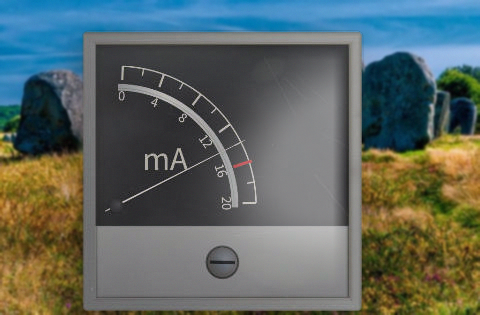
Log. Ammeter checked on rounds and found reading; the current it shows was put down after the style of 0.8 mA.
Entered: 14 mA
